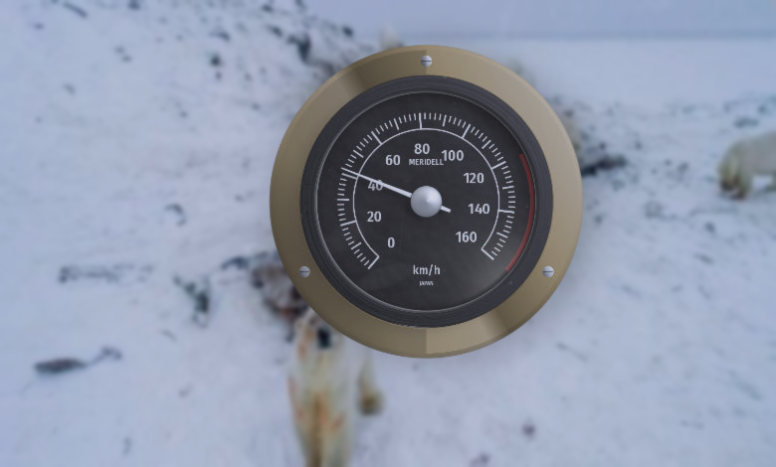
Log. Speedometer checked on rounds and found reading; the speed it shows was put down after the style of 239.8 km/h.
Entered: 42 km/h
